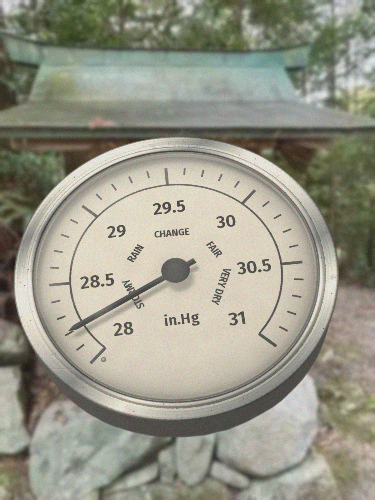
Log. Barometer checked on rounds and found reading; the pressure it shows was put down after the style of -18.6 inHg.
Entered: 28.2 inHg
